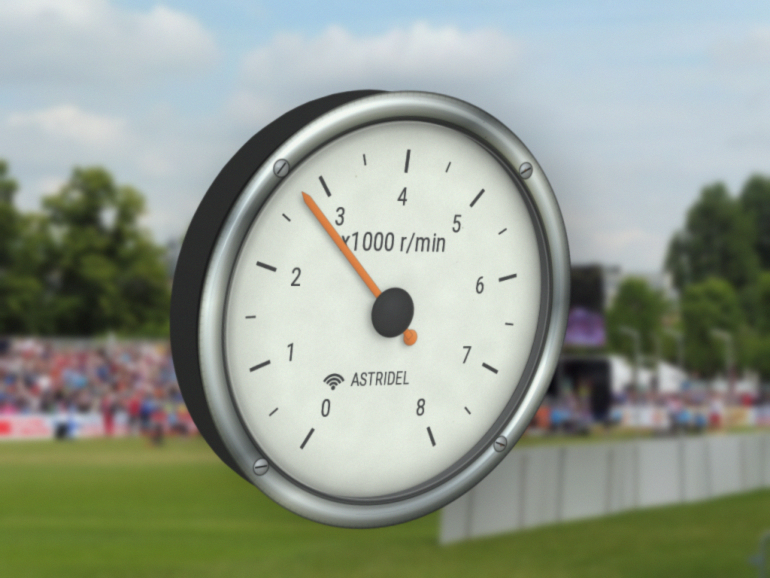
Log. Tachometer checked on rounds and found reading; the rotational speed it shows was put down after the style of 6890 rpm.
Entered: 2750 rpm
